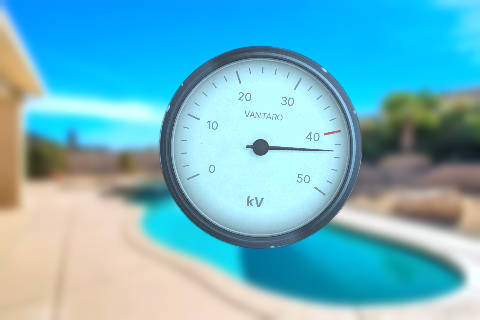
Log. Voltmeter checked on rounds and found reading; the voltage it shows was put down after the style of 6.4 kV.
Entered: 43 kV
